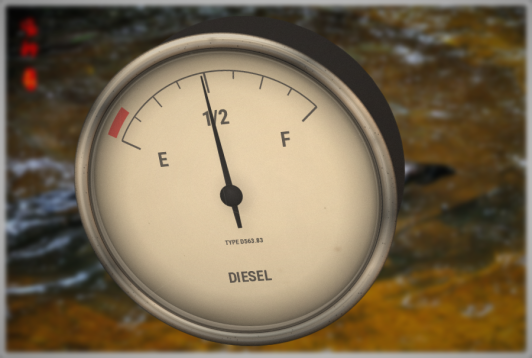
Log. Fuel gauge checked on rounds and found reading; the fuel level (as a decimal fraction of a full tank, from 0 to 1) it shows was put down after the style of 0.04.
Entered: 0.5
